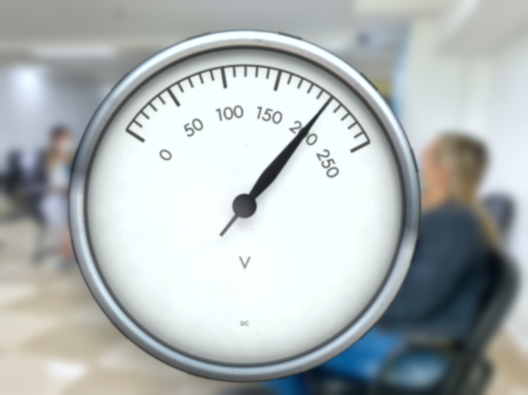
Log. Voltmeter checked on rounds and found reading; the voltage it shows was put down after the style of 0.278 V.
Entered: 200 V
